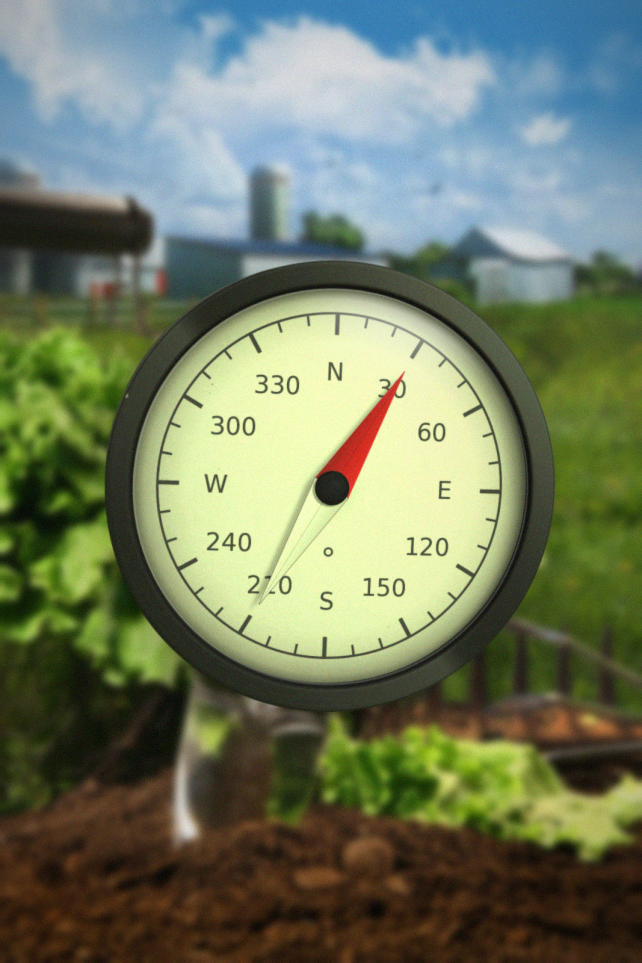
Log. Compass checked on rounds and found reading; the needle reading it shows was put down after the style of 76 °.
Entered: 30 °
